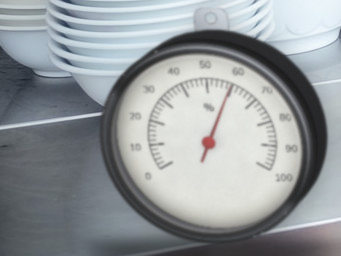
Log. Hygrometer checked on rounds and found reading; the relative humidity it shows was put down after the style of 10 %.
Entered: 60 %
